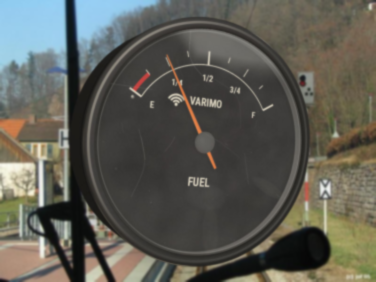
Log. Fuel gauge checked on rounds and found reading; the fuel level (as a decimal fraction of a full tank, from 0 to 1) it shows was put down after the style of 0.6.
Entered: 0.25
